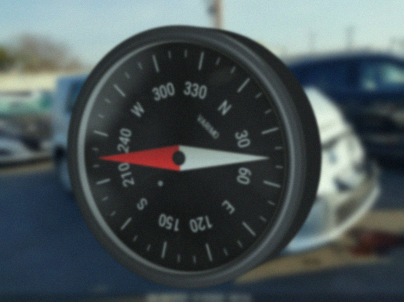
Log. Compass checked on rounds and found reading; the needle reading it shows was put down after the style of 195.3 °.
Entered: 225 °
